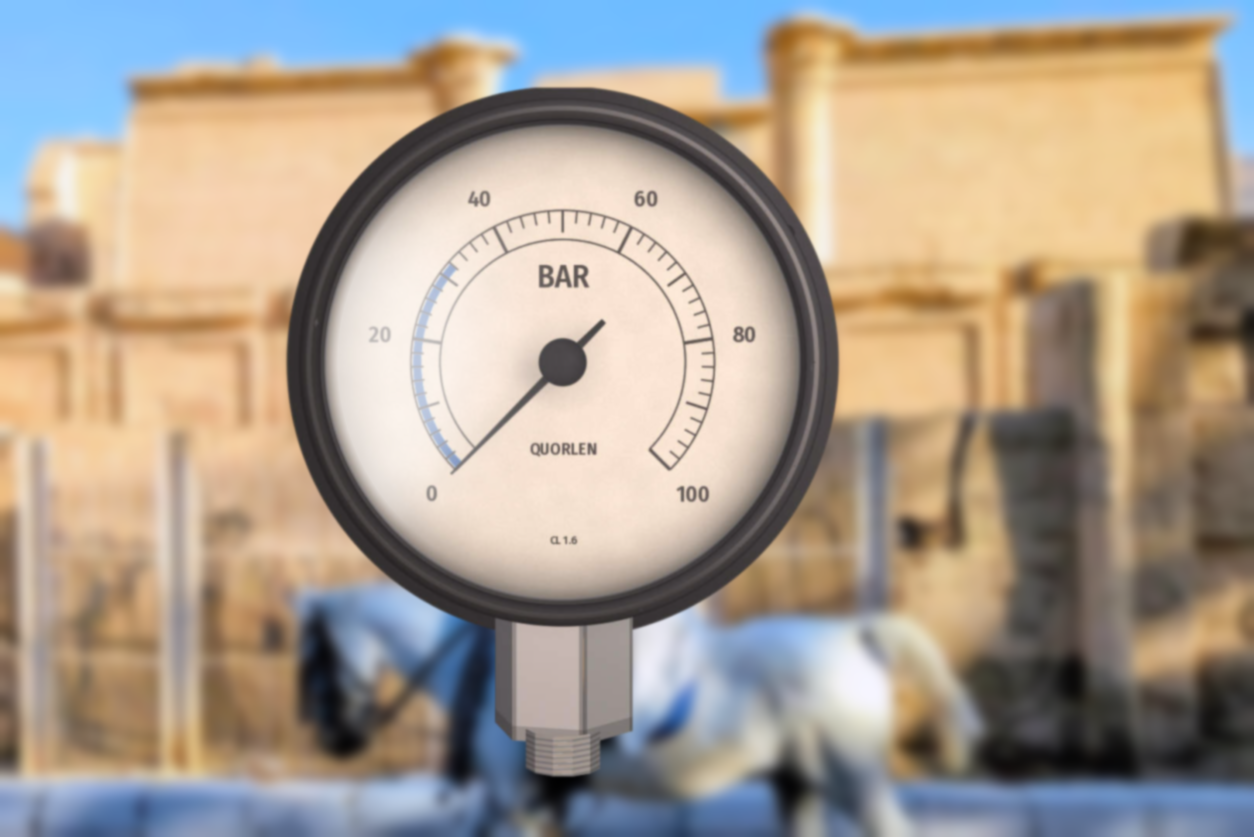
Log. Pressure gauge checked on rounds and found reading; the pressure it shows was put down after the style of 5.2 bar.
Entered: 0 bar
